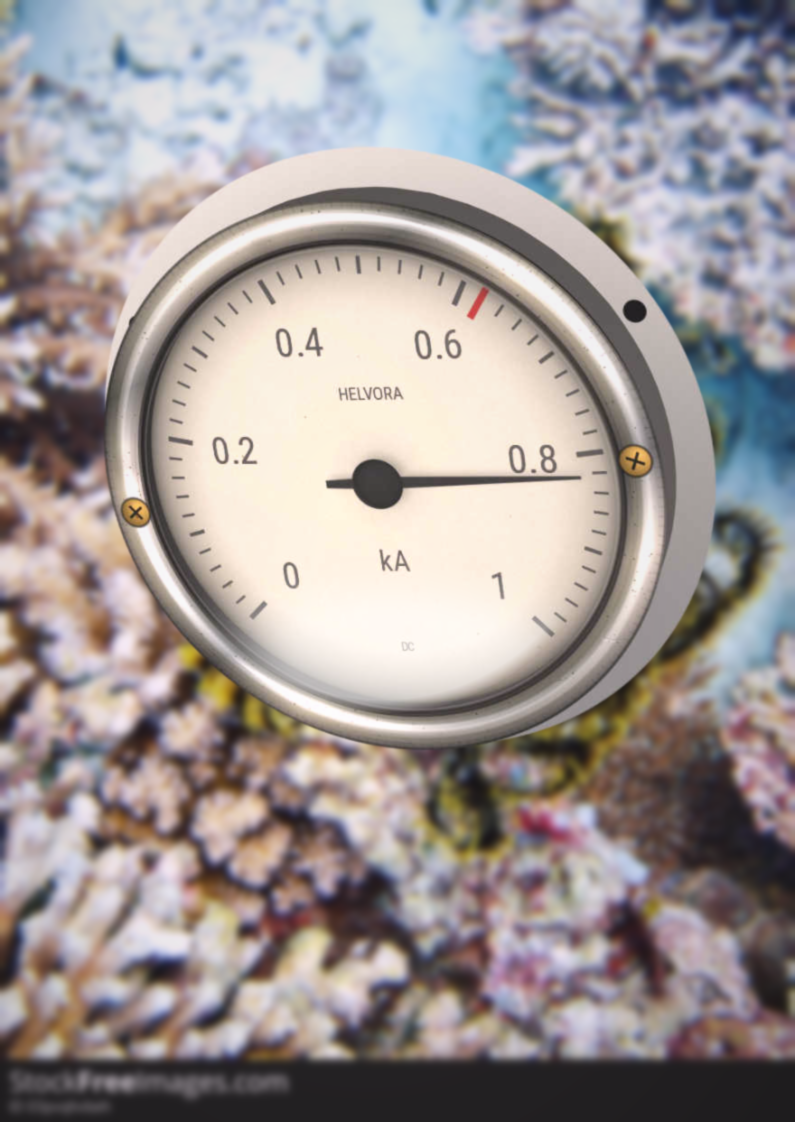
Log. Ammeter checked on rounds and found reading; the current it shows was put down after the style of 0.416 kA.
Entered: 0.82 kA
